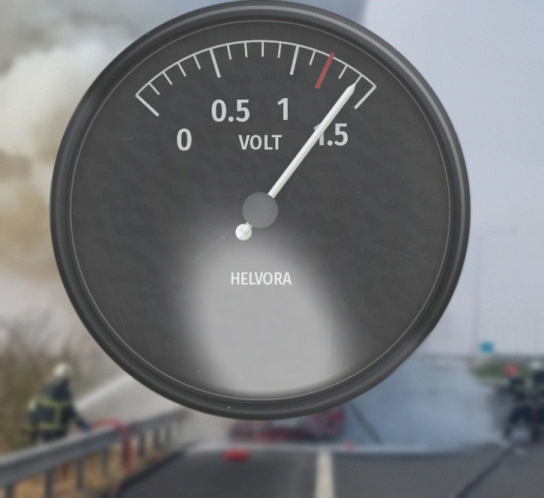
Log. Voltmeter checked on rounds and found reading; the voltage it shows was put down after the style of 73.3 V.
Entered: 1.4 V
